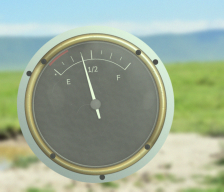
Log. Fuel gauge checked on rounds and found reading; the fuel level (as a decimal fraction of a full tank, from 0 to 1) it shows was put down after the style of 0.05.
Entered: 0.375
